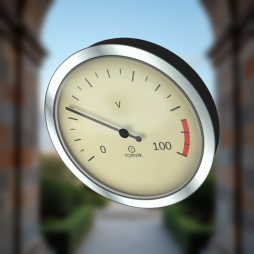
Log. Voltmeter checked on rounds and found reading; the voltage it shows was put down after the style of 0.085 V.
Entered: 25 V
